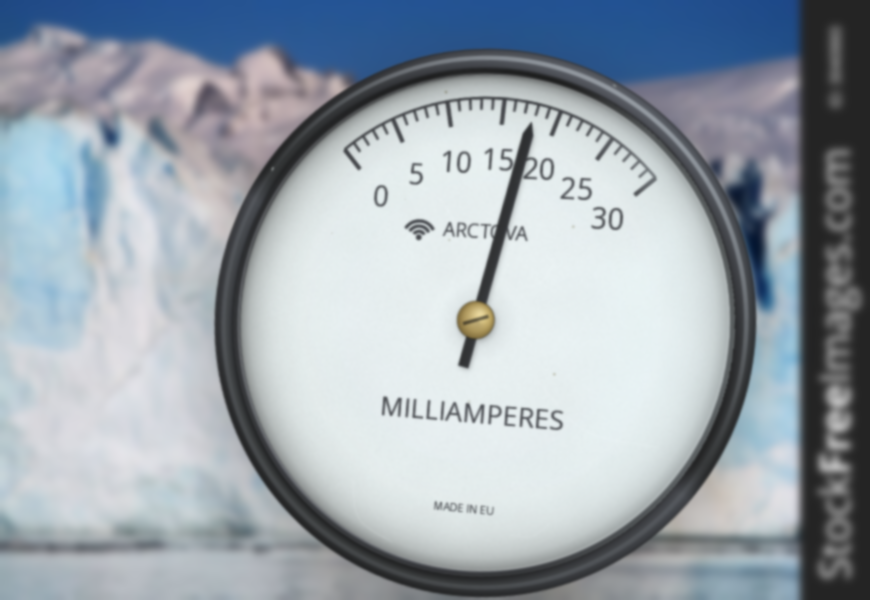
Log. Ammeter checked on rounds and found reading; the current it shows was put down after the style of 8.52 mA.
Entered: 18 mA
